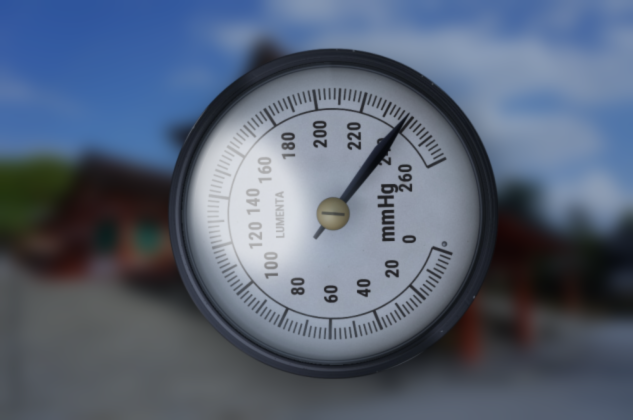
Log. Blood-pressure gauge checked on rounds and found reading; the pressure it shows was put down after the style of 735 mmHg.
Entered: 238 mmHg
